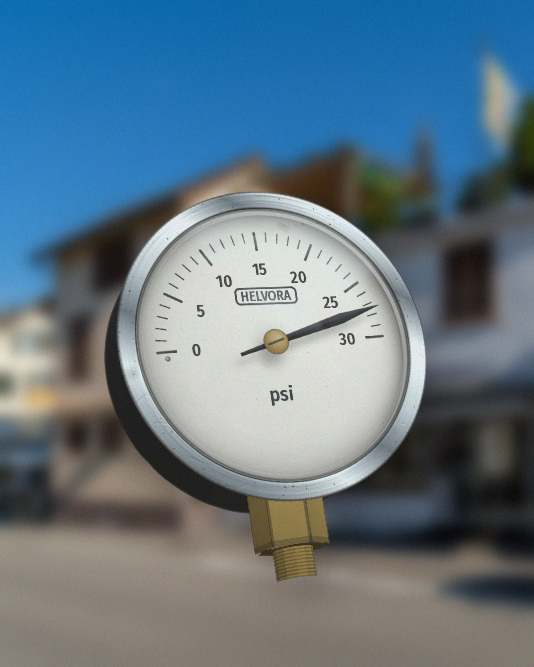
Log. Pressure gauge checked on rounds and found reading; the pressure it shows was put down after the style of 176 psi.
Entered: 27.5 psi
